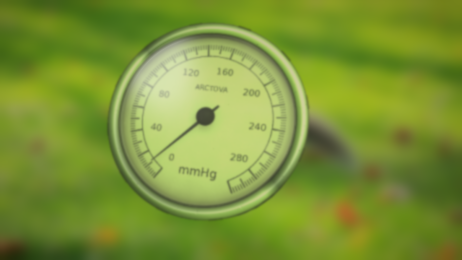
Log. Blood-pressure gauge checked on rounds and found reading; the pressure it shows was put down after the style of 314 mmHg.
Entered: 10 mmHg
